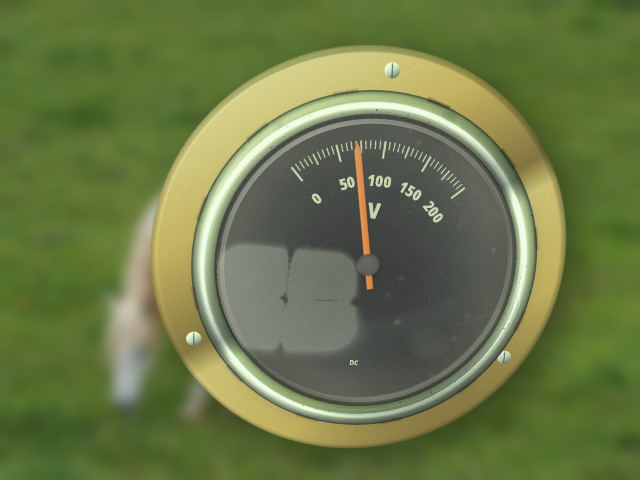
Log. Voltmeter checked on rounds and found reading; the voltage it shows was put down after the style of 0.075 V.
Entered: 70 V
